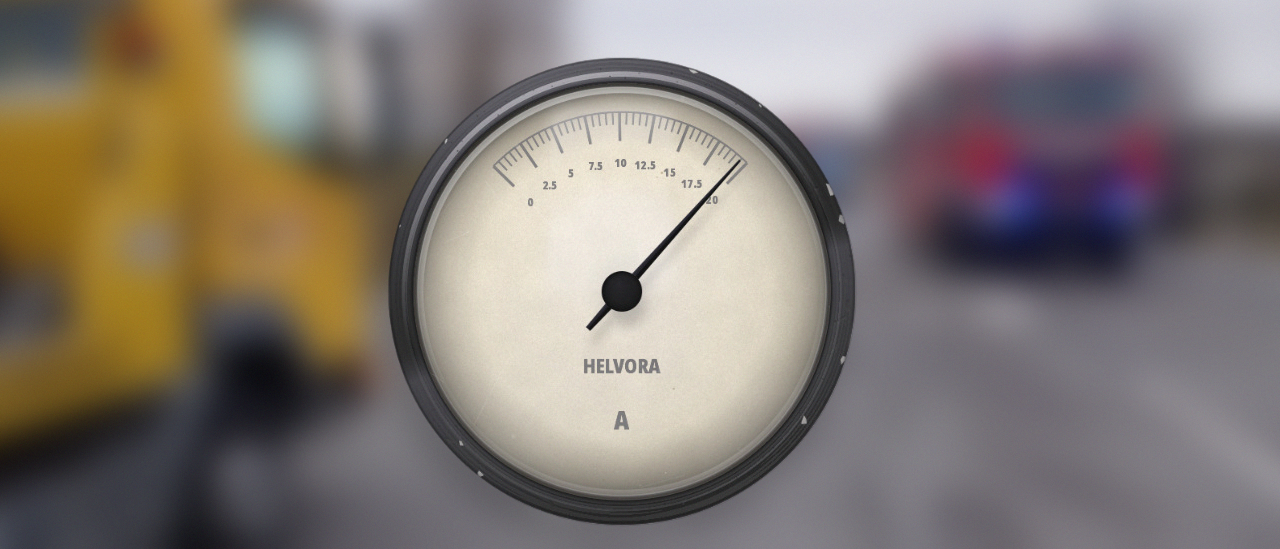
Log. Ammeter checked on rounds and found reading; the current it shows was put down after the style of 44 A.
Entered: 19.5 A
